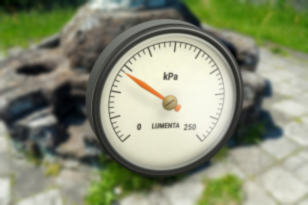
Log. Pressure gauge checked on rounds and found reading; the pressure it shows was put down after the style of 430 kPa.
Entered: 70 kPa
